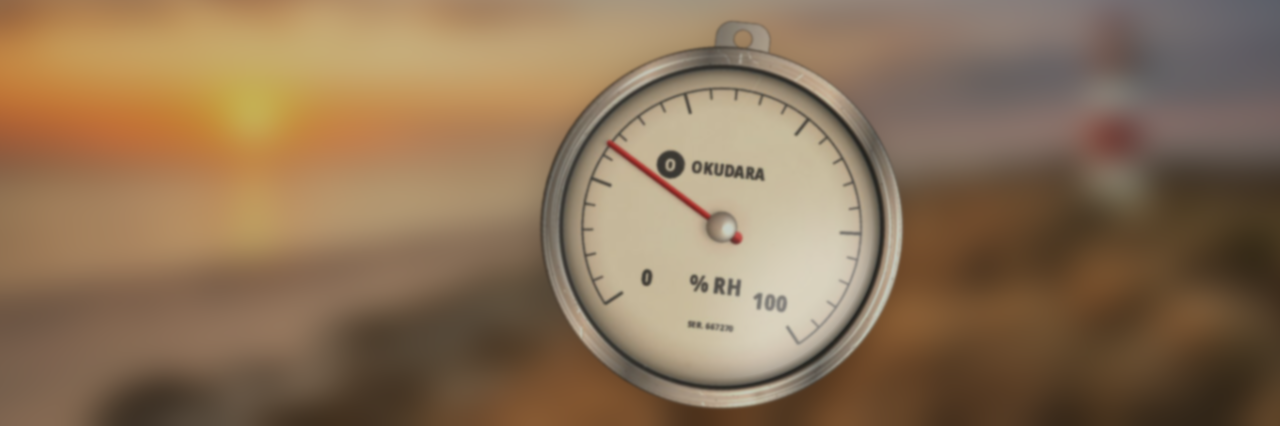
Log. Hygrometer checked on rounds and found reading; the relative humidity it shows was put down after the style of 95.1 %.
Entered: 26 %
